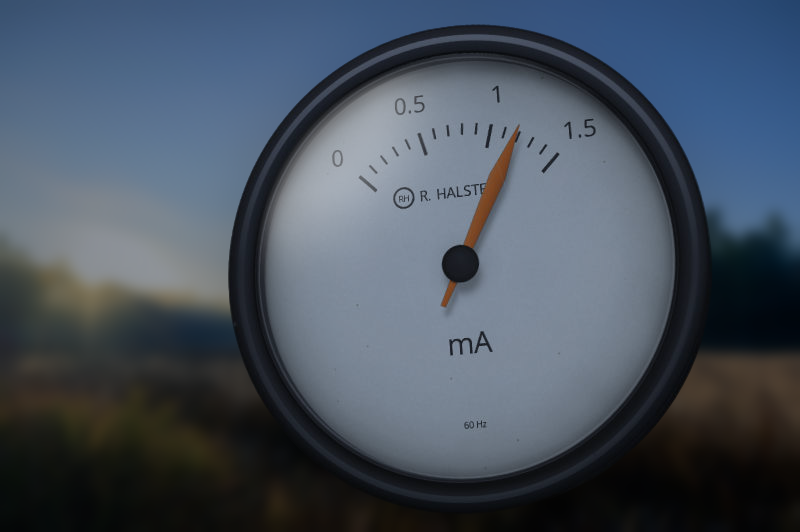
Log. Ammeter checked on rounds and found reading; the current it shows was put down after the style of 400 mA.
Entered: 1.2 mA
